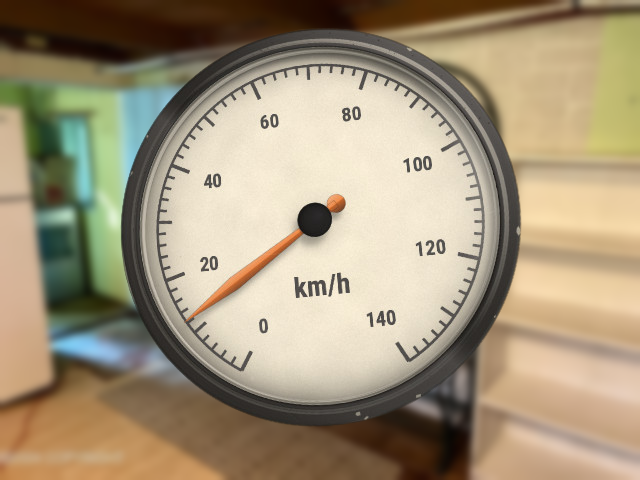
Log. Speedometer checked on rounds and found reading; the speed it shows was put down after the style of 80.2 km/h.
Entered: 12 km/h
